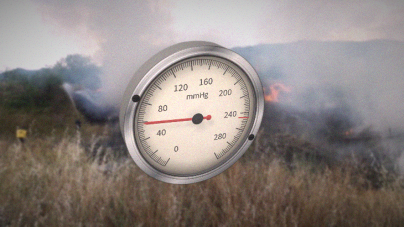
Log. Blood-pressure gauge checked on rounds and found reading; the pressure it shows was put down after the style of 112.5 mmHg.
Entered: 60 mmHg
